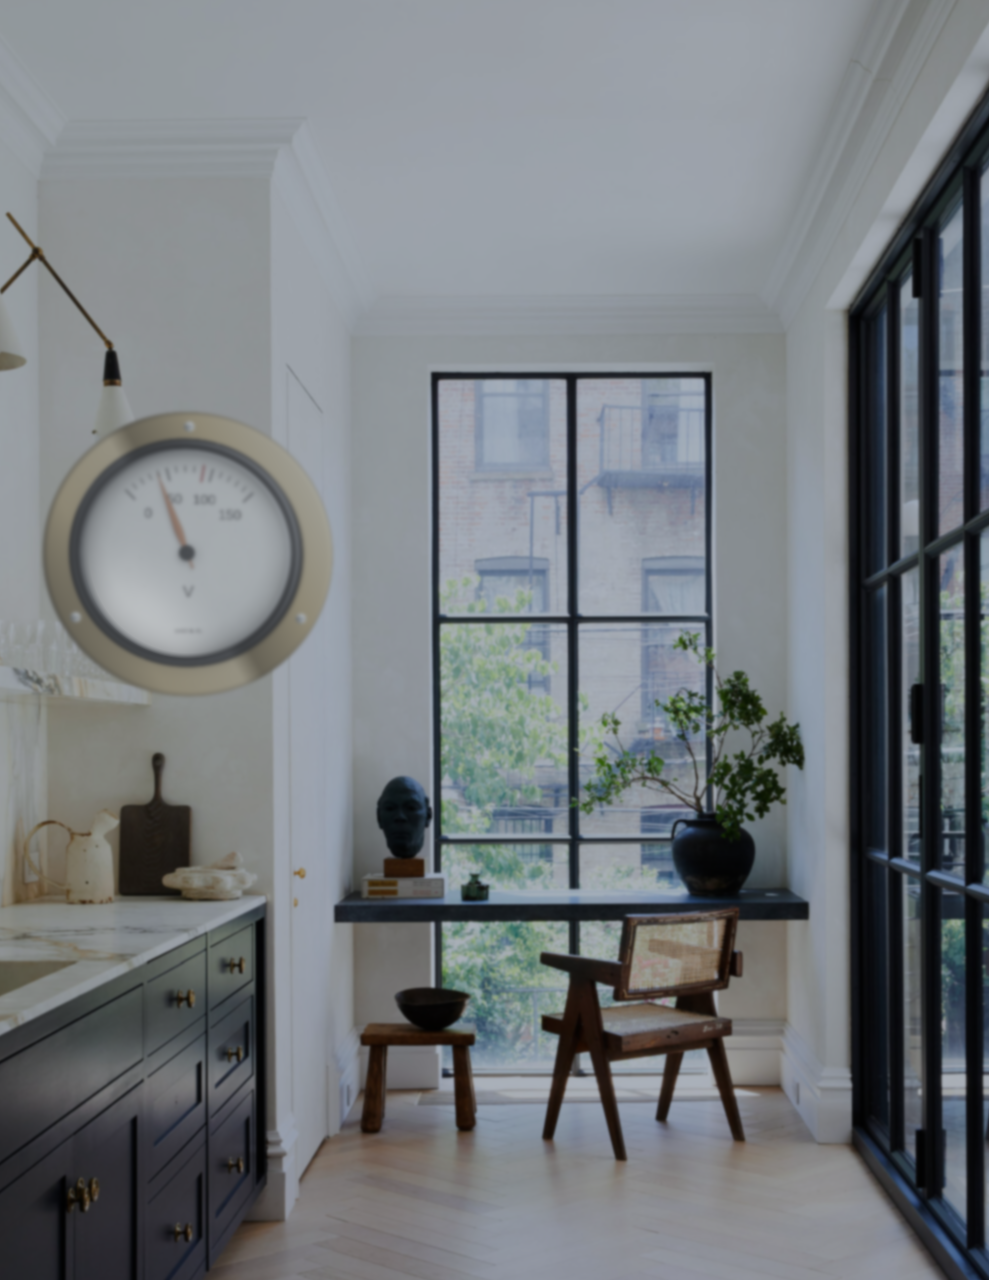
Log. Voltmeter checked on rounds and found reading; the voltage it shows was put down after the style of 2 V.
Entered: 40 V
